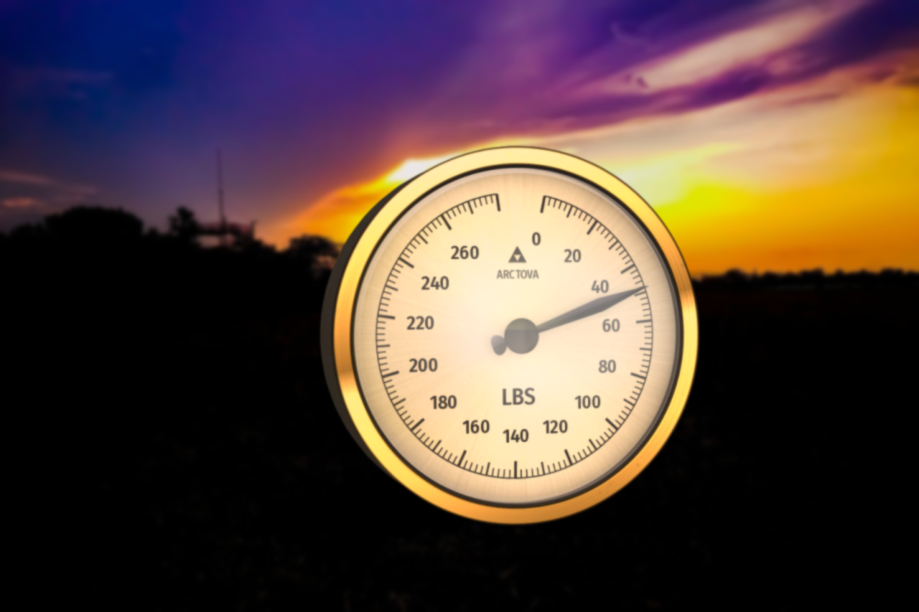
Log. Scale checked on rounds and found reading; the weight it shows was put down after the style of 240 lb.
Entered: 48 lb
